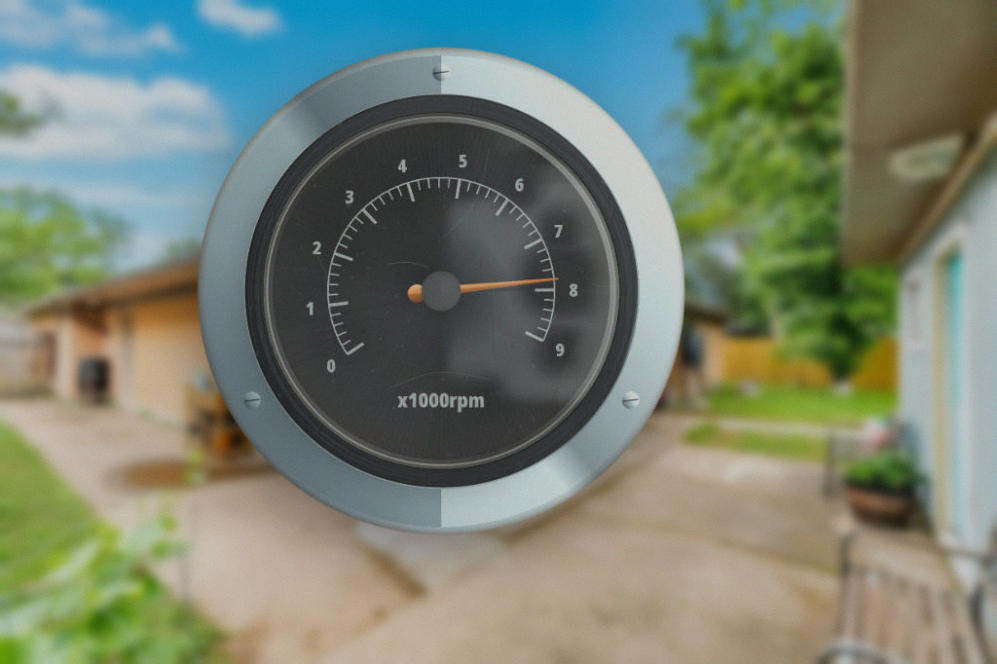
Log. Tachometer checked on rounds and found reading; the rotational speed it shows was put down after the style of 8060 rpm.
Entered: 7800 rpm
